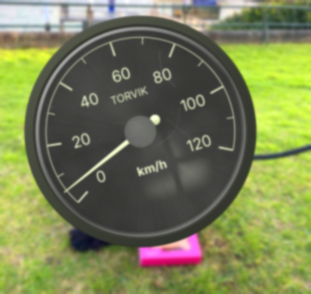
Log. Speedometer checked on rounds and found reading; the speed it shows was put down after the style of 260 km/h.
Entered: 5 km/h
